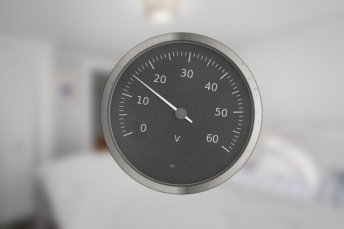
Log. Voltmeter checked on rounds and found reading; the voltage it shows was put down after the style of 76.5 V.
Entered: 15 V
